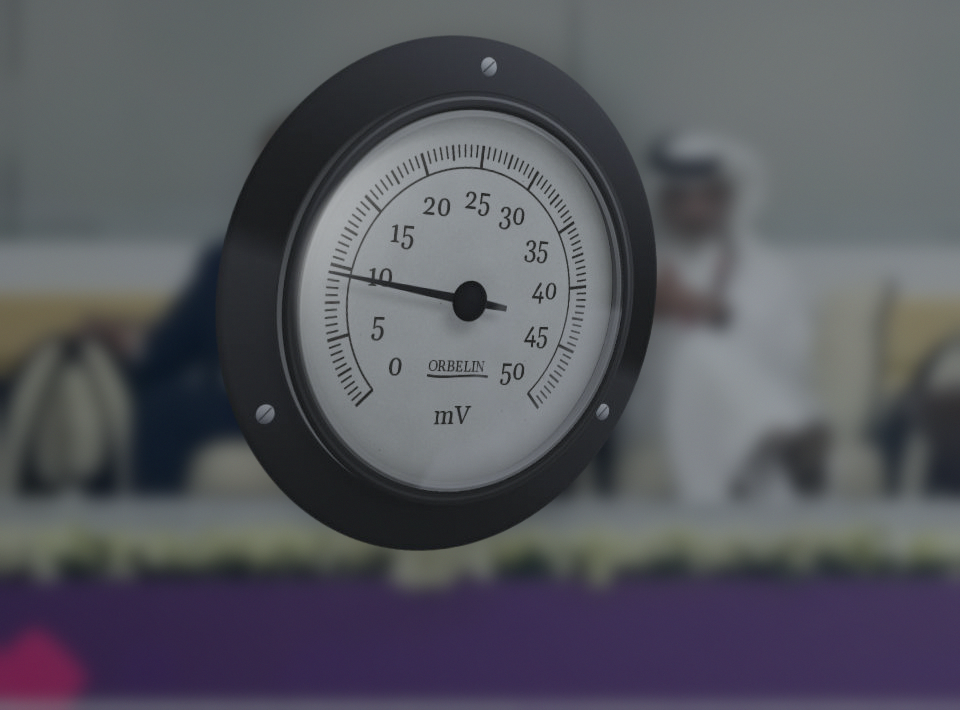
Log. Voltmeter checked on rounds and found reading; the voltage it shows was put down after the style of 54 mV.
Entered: 9.5 mV
